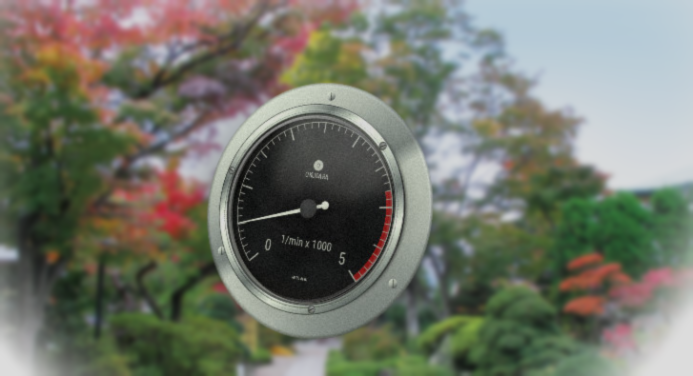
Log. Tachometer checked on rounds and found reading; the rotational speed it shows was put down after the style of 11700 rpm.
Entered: 500 rpm
